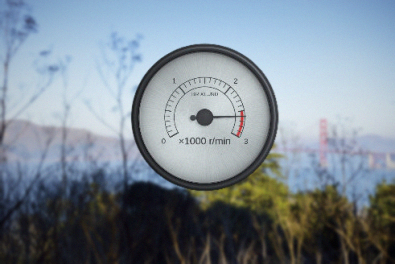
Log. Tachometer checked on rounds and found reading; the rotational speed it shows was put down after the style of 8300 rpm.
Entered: 2600 rpm
